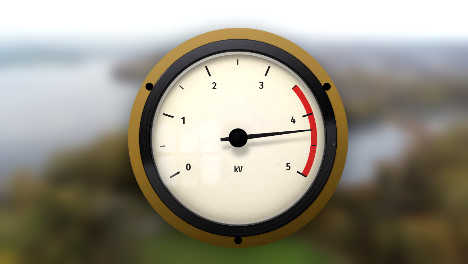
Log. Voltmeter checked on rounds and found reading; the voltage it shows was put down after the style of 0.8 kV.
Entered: 4.25 kV
